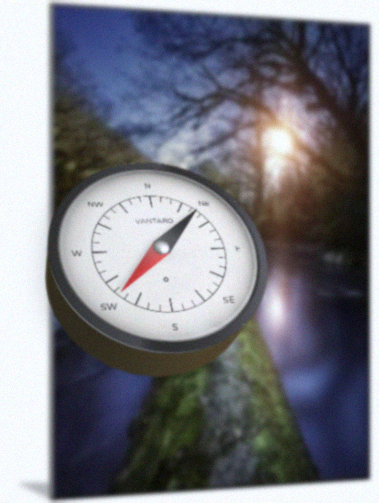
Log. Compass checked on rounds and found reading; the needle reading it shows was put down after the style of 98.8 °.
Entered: 225 °
